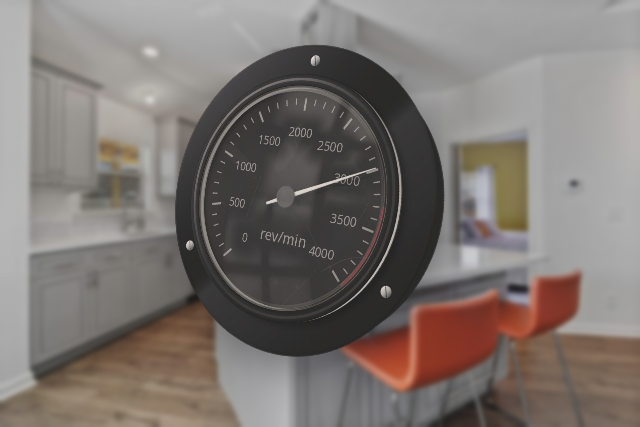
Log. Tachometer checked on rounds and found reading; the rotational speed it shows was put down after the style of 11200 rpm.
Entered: 3000 rpm
